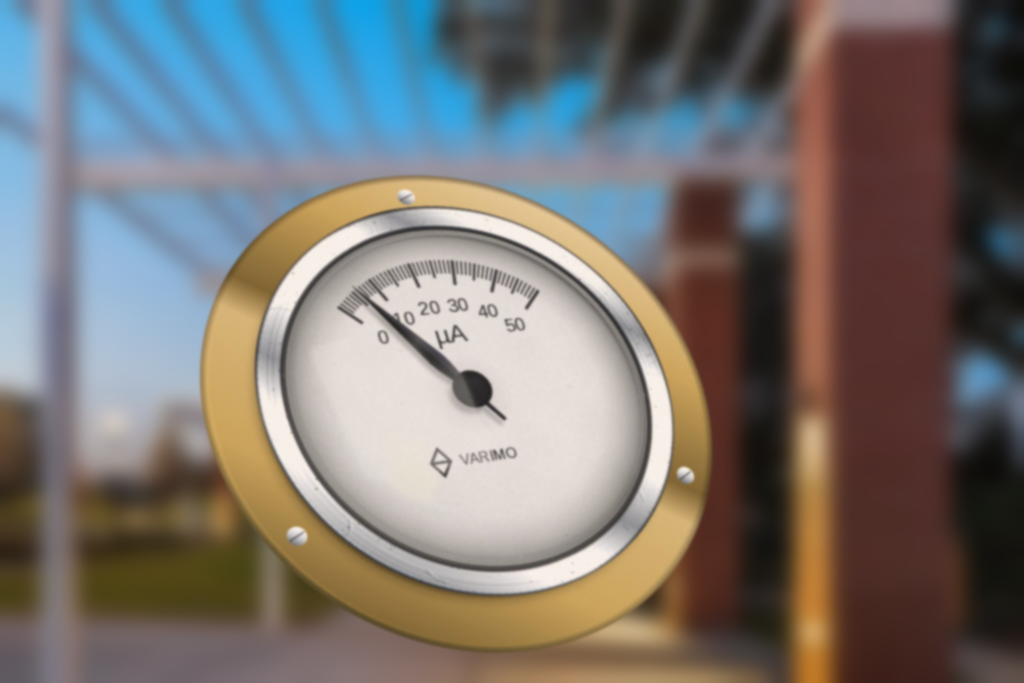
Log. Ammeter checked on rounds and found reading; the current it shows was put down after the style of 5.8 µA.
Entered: 5 µA
